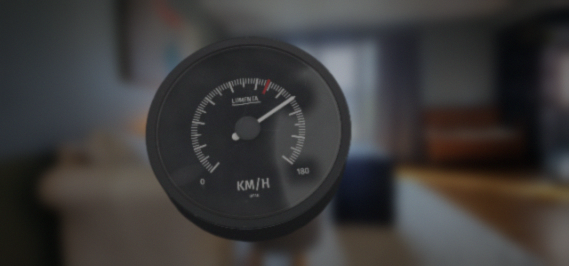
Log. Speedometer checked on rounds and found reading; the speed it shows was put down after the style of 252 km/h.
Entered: 130 km/h
